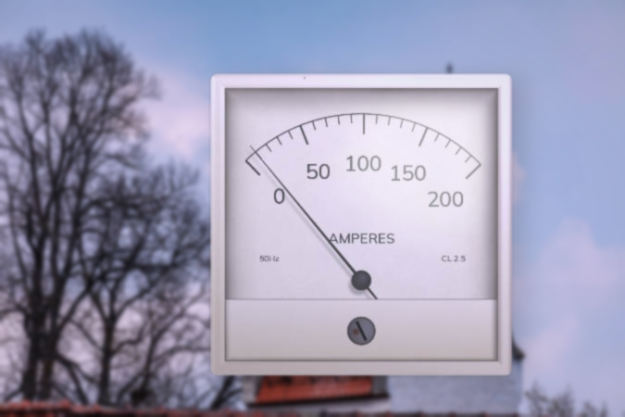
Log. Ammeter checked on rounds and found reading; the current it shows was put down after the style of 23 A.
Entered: 10 A
